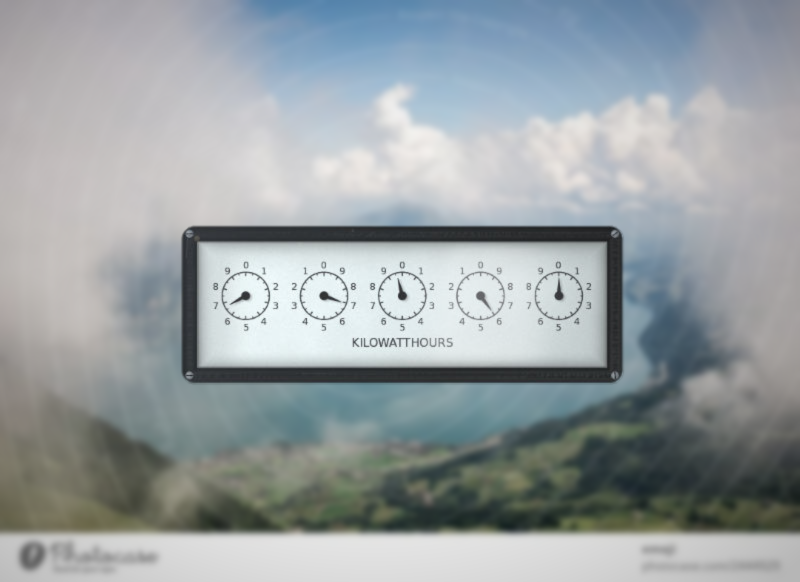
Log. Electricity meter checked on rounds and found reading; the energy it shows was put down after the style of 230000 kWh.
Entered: 66960 kWh
